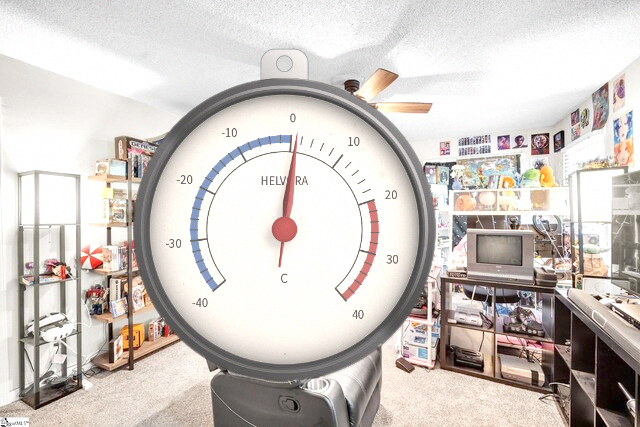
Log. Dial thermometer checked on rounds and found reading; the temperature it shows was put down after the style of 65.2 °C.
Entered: 1 °C
